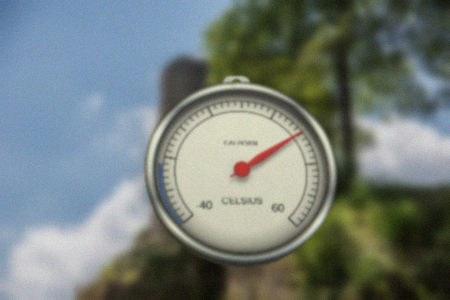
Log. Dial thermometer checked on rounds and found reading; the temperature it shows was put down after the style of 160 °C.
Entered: 30 °C
